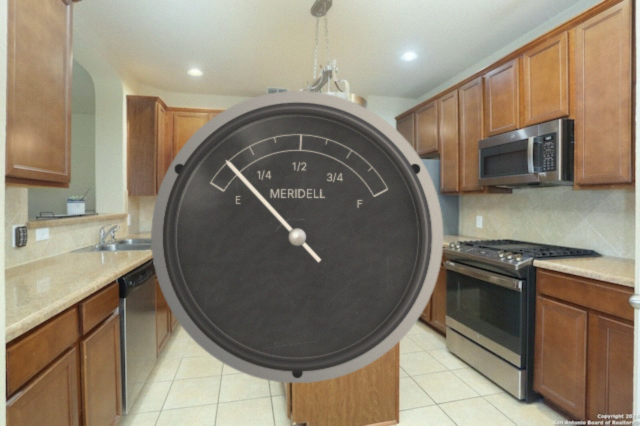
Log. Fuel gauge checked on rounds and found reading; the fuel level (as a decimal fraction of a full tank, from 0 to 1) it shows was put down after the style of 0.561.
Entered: 0.125
